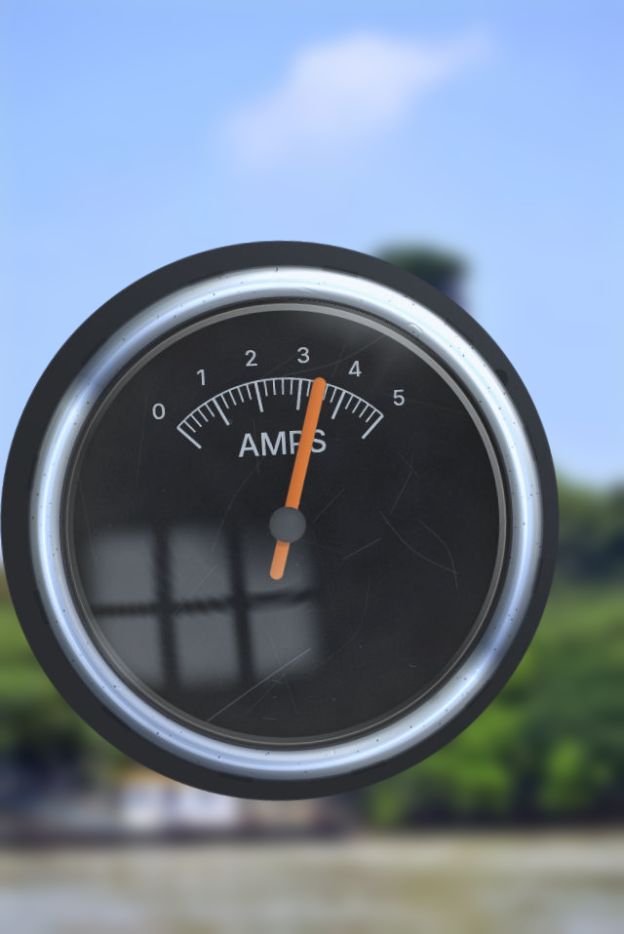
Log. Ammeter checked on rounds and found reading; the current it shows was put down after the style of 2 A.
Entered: 3.4 A
